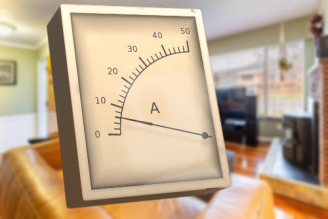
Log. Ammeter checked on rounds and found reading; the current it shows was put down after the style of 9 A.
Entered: 6 A
